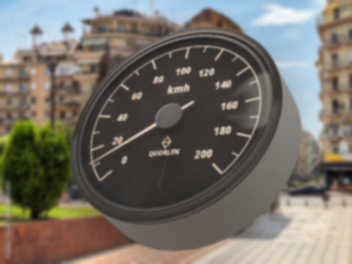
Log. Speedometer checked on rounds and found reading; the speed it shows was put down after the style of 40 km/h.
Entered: 10 km/h
